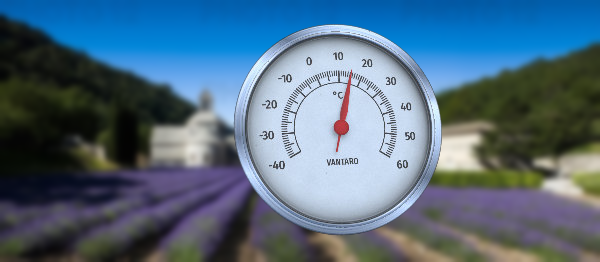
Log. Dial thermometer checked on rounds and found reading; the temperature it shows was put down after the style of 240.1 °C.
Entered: 15 °C
